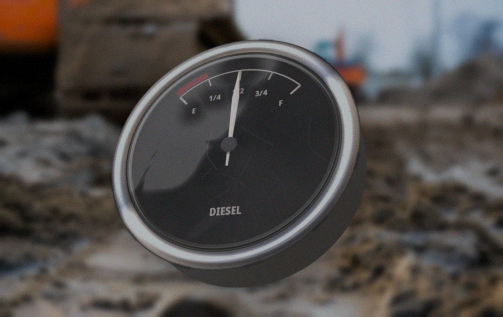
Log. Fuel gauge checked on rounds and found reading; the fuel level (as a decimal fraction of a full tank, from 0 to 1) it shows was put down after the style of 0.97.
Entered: 0.5
